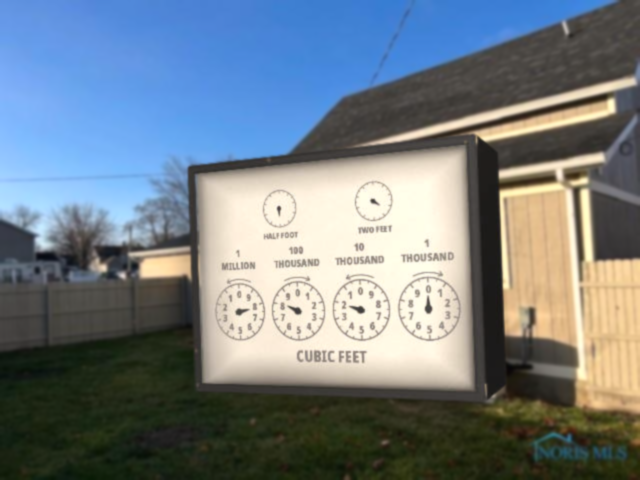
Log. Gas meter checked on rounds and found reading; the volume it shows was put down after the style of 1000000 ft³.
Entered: 782000 ft³
